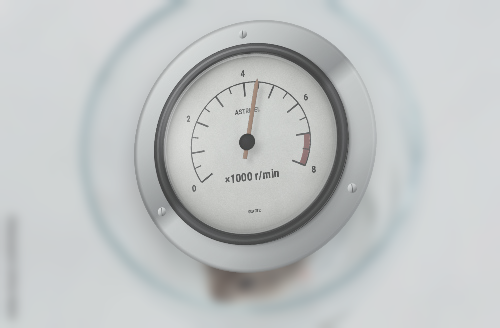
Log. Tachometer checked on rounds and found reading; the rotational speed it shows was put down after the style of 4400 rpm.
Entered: 4500 rpm
